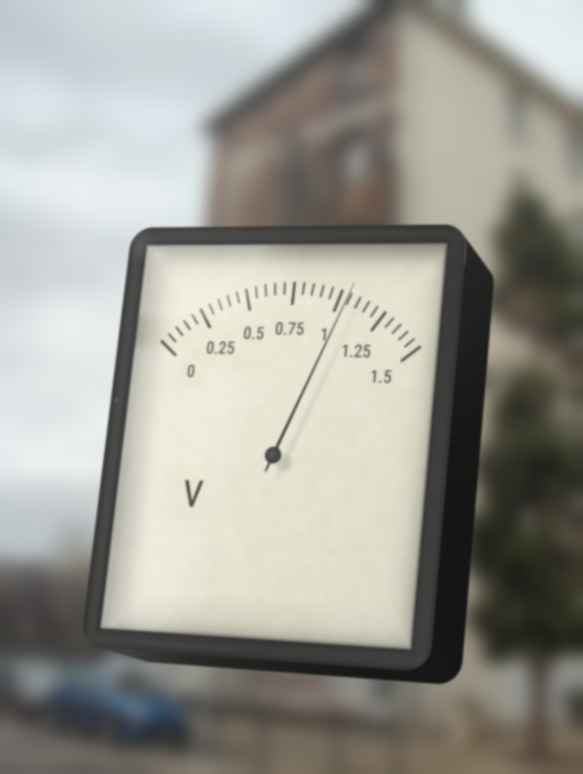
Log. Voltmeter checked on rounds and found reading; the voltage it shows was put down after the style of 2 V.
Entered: 1.05 V
